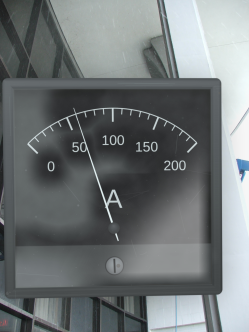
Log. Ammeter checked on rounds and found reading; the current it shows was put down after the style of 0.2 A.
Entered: 60 A
